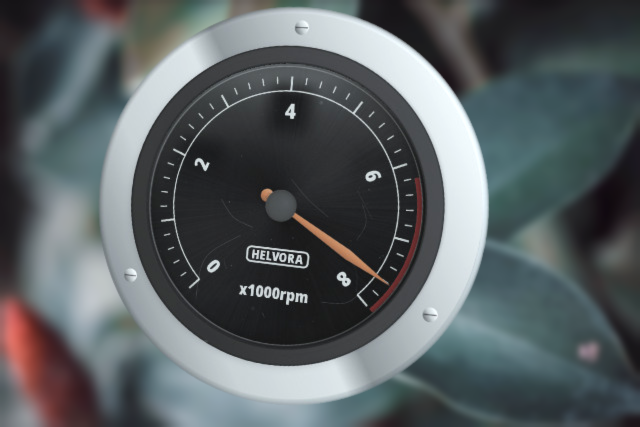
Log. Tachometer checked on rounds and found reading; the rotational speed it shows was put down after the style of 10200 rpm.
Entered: 7600 rpm
